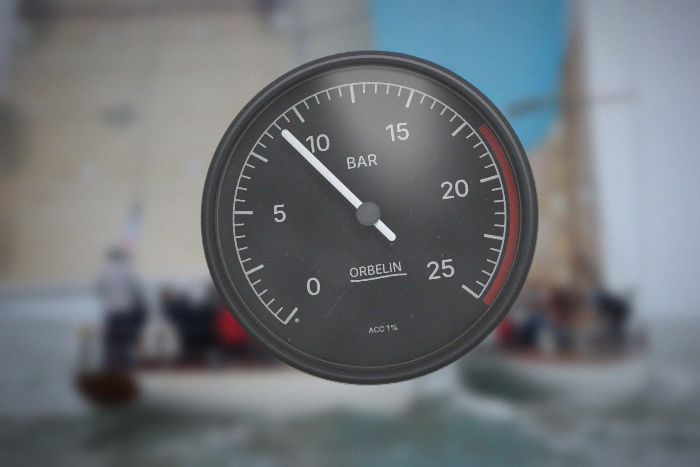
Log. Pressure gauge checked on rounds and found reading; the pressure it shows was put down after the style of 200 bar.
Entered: 9 bar
